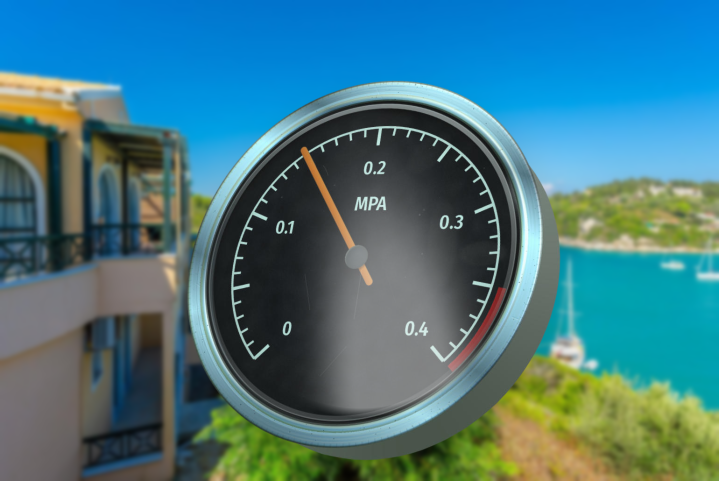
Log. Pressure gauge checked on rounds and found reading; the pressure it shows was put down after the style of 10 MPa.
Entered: 0.15 MPa
